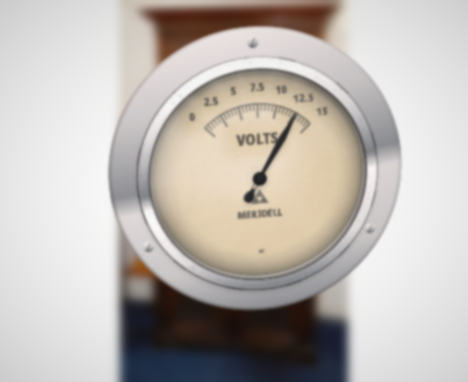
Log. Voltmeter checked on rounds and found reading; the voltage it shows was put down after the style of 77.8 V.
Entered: 12.5 V
